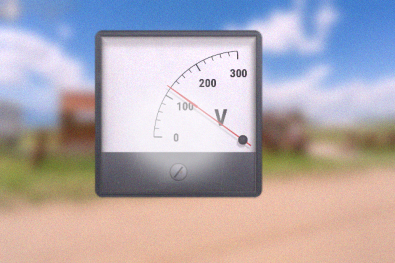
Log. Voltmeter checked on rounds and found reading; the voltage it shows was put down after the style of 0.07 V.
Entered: 120 V
